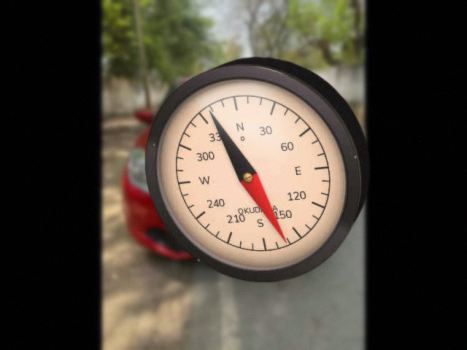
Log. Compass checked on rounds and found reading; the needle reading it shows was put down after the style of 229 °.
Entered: 160 °
